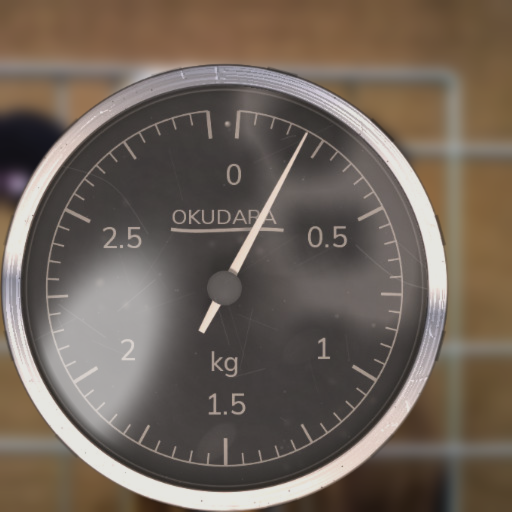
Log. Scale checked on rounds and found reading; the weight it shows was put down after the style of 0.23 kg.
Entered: 0.2 kg
